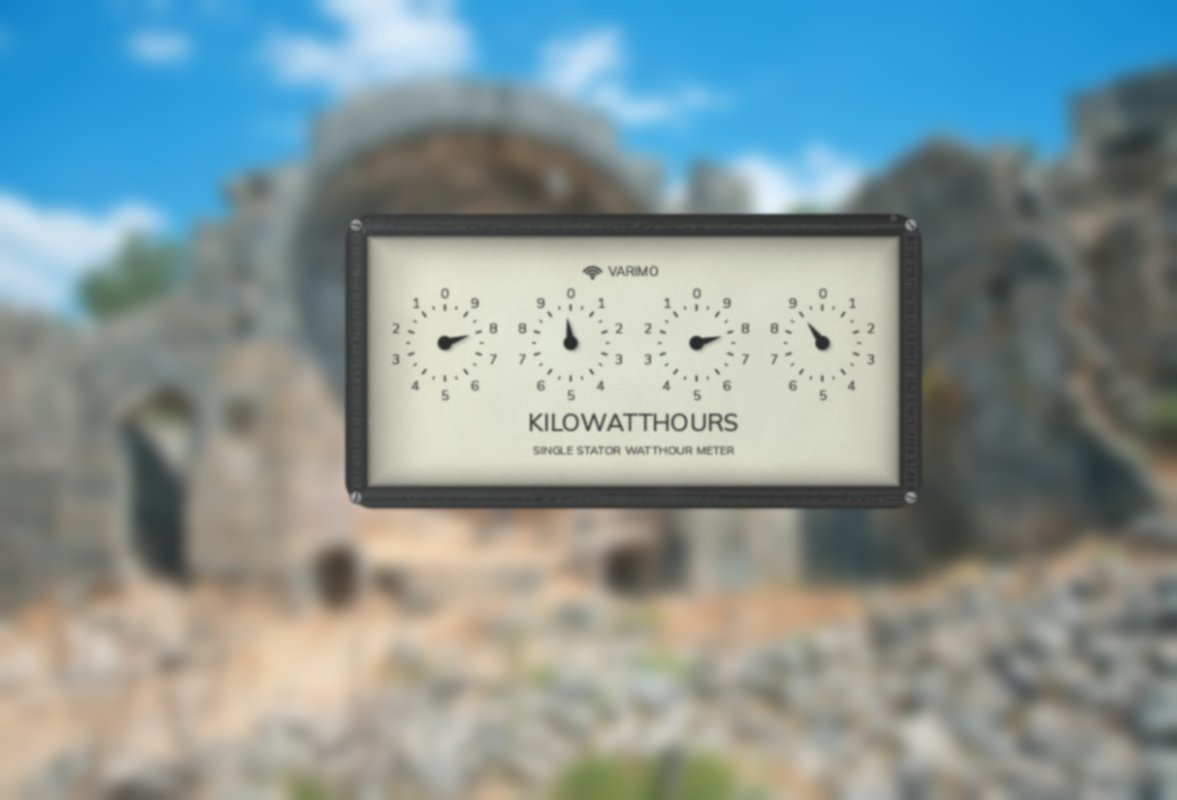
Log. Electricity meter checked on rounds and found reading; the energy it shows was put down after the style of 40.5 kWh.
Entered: 7979 kWh
